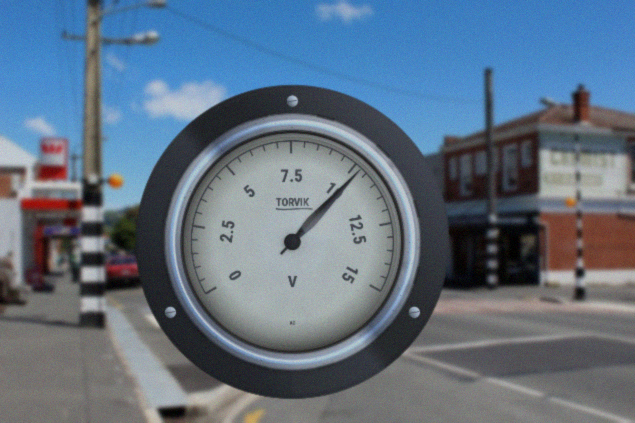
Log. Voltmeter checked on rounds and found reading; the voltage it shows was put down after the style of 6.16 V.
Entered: 10.25 V
